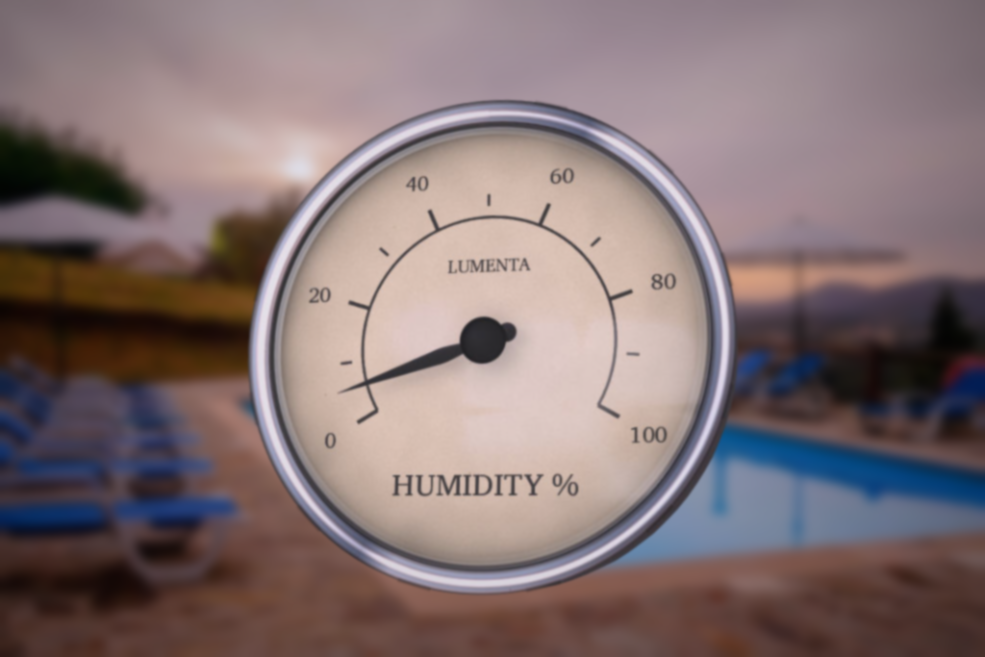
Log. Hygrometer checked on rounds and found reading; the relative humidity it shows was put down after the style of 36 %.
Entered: 5 %
